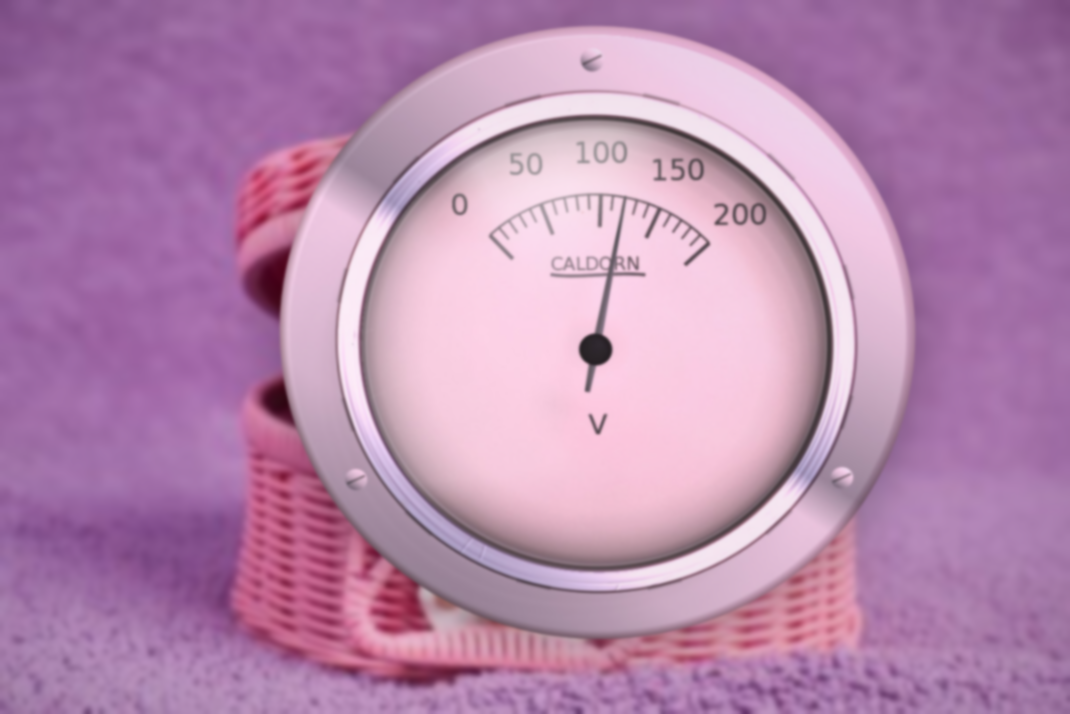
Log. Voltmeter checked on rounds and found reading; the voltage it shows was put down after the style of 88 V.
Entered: 120 V
